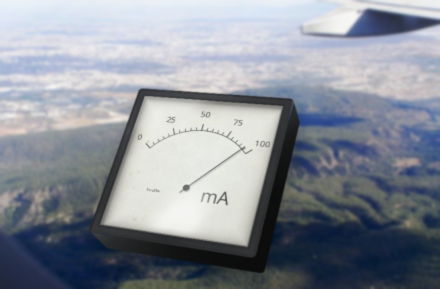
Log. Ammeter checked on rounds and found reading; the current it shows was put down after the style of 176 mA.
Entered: 95 mA
